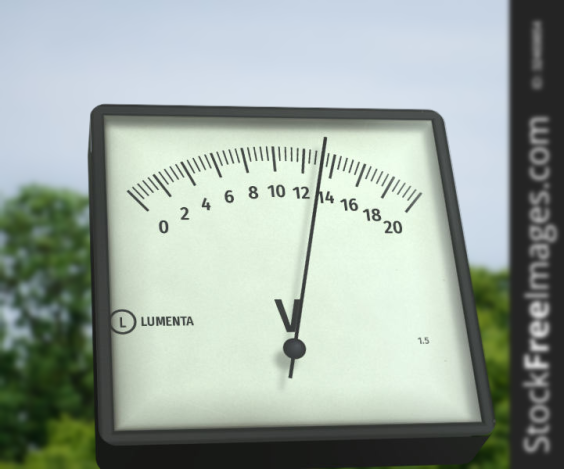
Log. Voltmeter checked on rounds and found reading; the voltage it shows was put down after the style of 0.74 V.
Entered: 13.2 V
